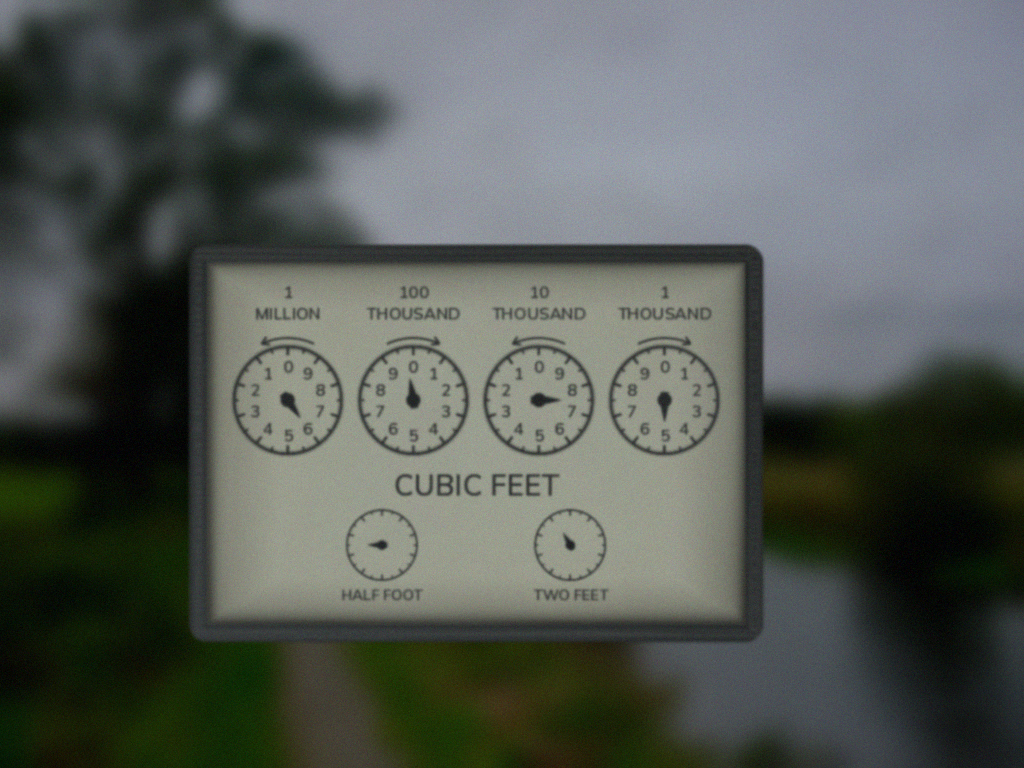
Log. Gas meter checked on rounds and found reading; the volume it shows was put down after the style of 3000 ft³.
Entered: 597500 ft³
